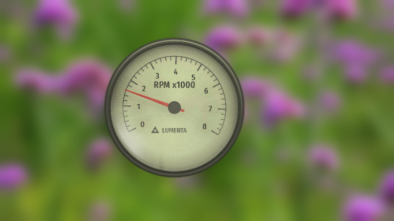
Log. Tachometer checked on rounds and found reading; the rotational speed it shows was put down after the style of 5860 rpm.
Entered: 1600 rpm
